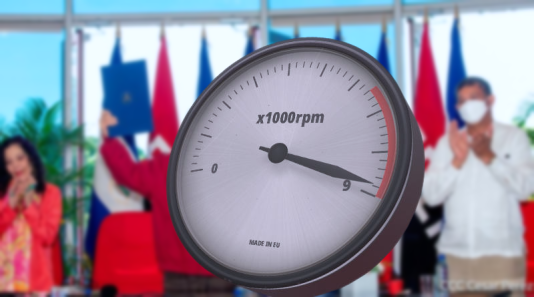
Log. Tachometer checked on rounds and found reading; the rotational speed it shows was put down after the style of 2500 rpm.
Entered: 8800 rpm
